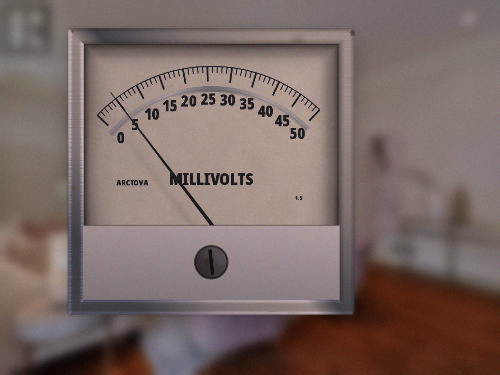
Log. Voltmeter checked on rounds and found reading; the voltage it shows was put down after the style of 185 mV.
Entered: 5 mV
